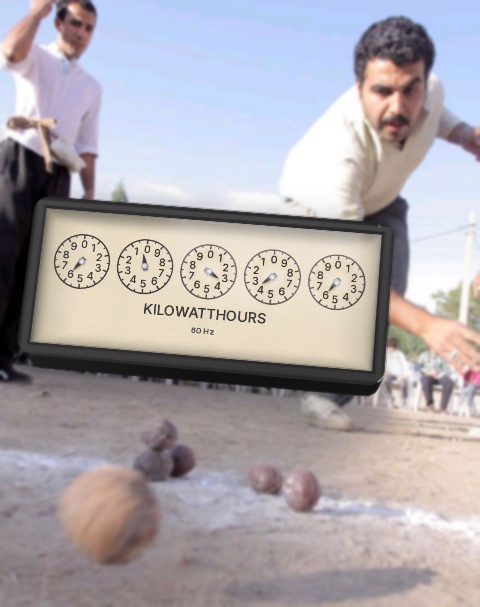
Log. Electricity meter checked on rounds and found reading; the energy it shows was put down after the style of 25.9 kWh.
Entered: 60336 kWh
